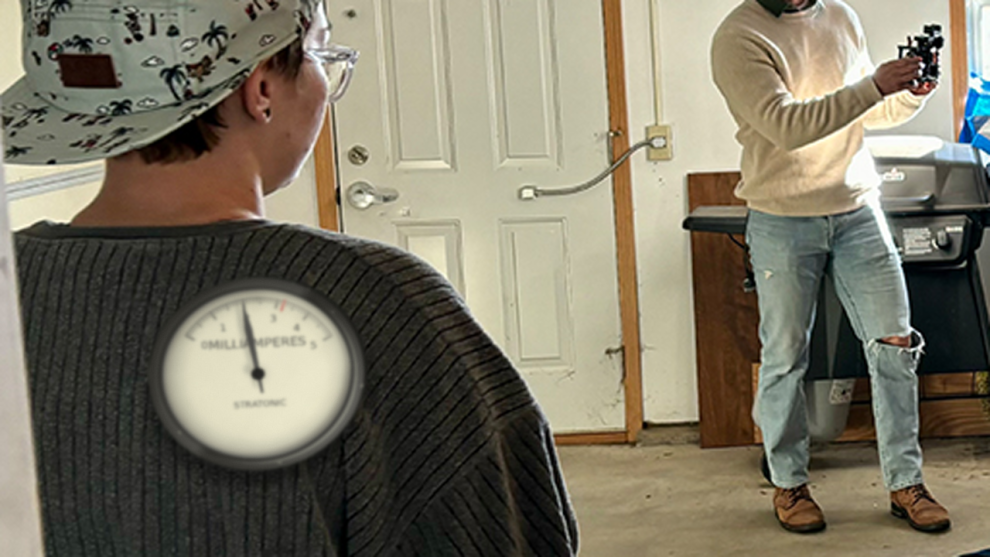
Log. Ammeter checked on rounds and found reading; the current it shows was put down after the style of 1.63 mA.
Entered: 2 mA
